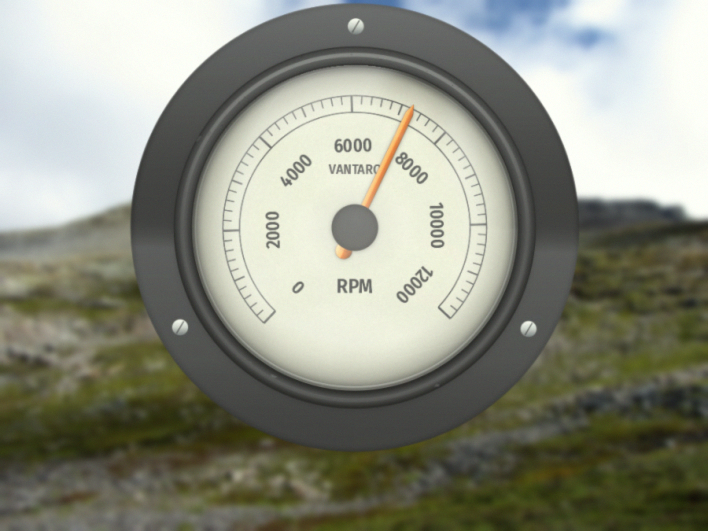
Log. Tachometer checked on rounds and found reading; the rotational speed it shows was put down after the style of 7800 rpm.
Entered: 7200 rpm
